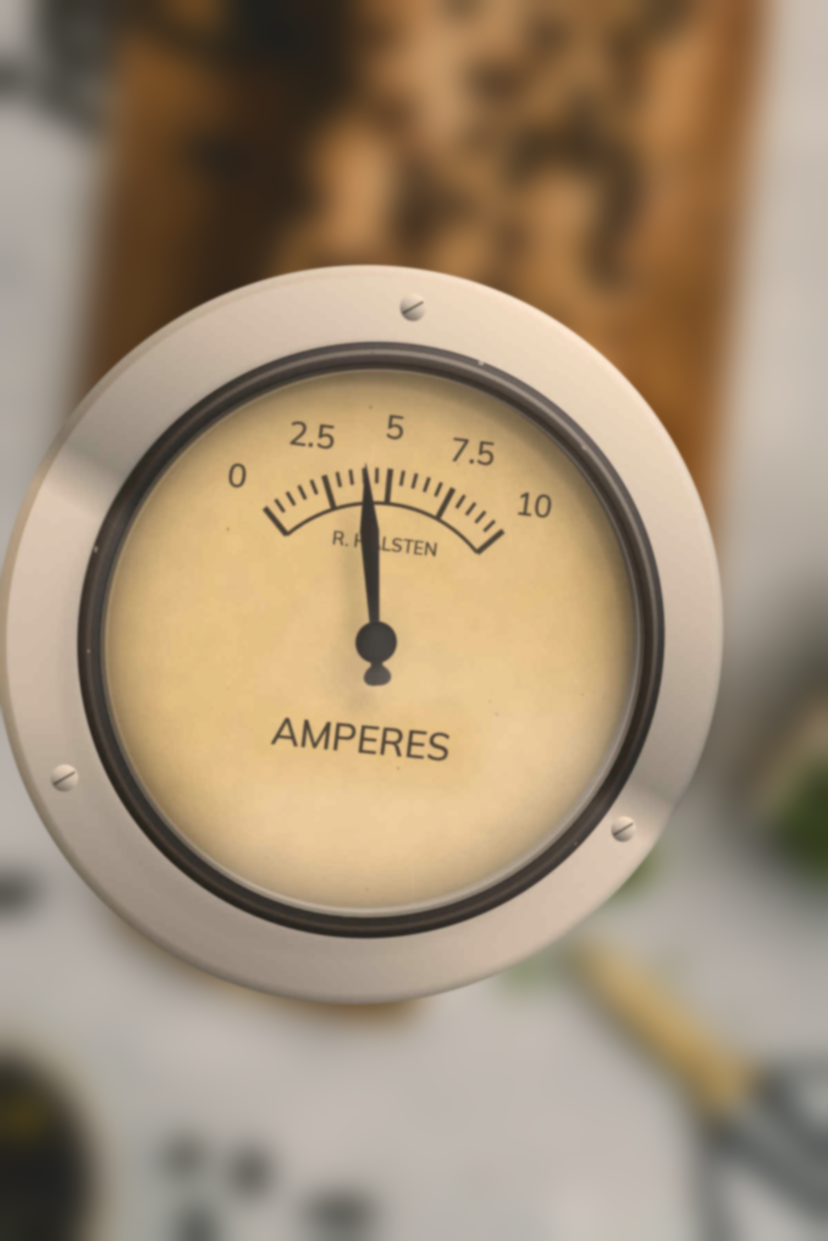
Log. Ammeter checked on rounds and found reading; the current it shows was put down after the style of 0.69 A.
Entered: 4 A
